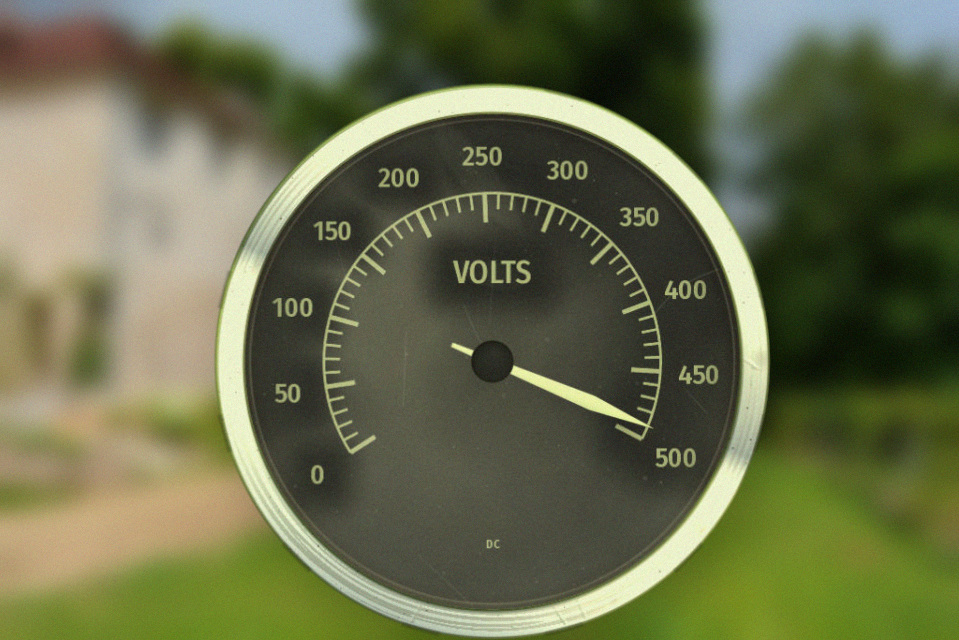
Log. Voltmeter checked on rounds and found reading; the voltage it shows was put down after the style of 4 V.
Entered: 490 V
